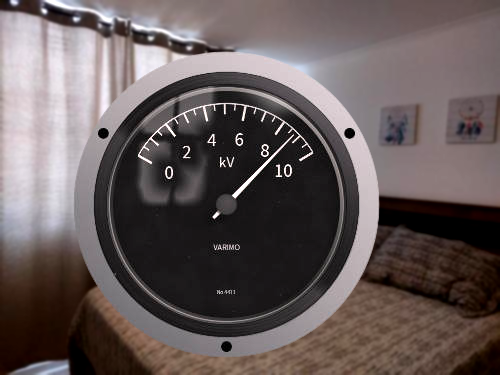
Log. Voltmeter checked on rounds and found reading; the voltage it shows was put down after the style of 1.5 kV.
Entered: 8.75 kV
